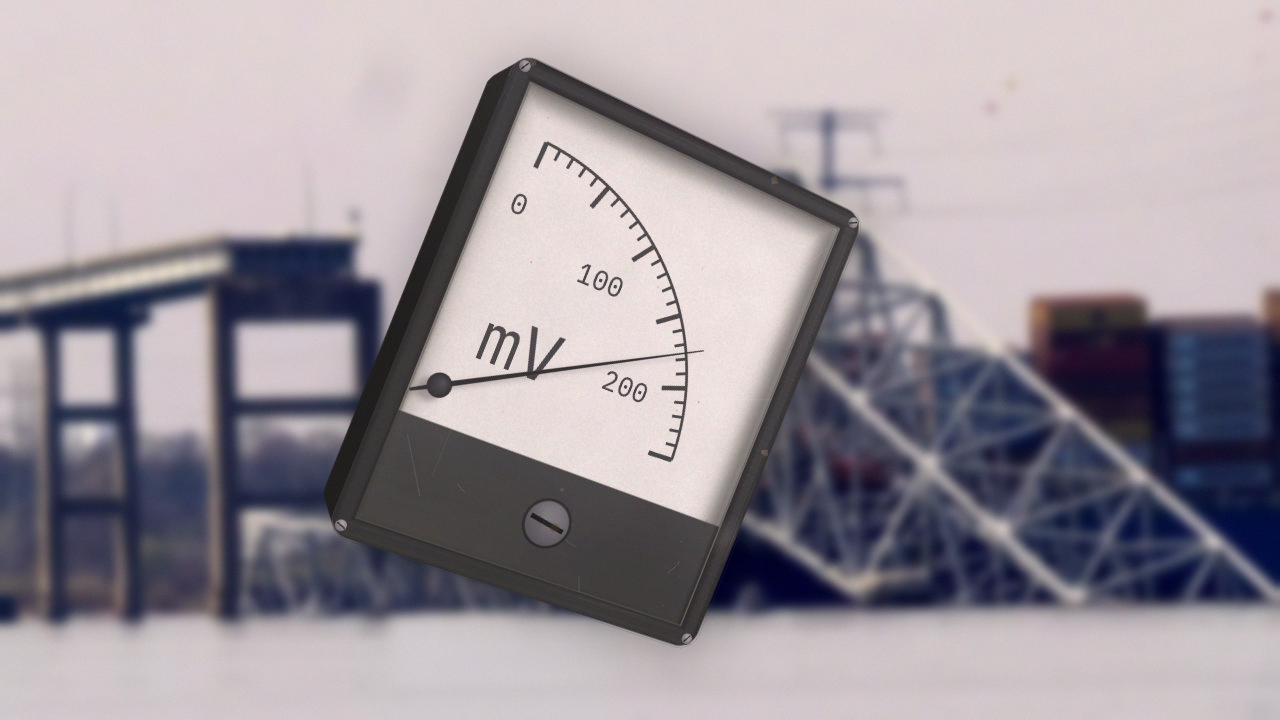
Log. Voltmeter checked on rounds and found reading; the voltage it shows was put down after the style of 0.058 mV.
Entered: 175 mV
